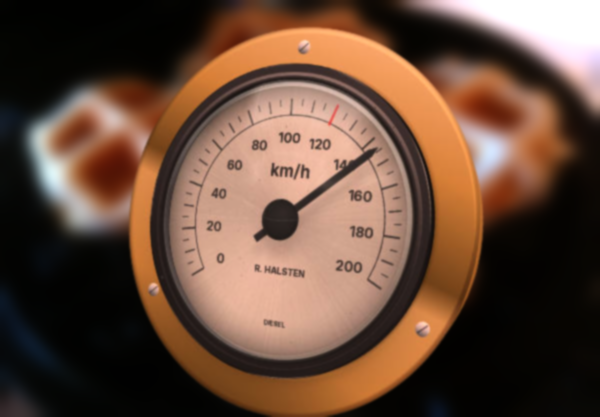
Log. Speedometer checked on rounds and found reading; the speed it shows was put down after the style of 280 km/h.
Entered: 145 km/h
